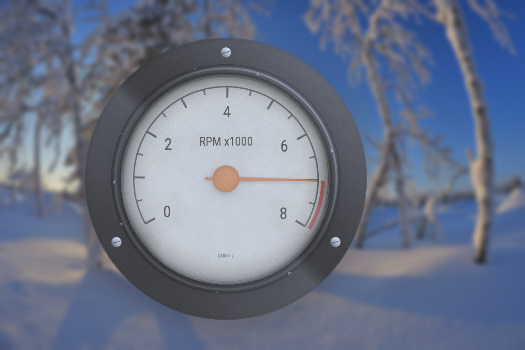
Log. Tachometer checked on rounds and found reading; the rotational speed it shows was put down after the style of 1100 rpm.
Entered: 7000 rpm
